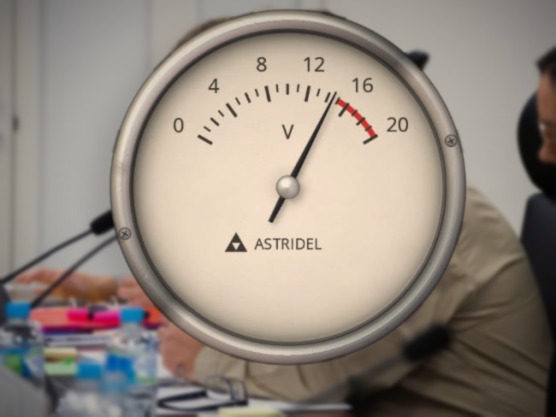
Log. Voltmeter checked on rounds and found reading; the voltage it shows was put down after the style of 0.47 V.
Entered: 14.5 V
